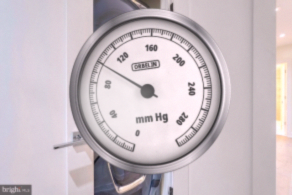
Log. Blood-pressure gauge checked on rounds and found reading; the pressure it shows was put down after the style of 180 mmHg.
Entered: 100 mmHg
